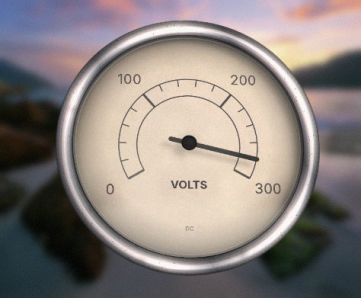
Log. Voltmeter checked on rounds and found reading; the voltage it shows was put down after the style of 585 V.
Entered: 280 V
